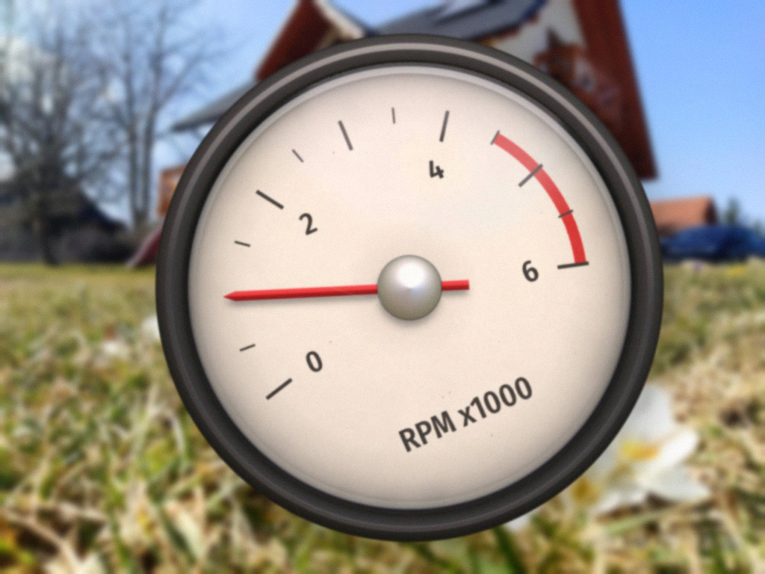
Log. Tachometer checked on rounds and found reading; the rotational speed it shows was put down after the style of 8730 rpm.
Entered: 1000 rpm
